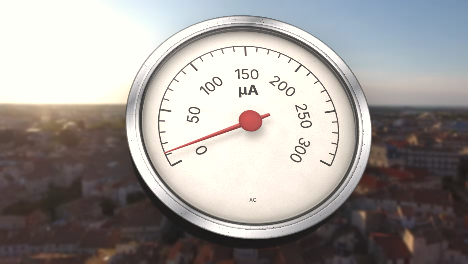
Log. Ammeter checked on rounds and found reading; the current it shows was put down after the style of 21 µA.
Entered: 10 µA
